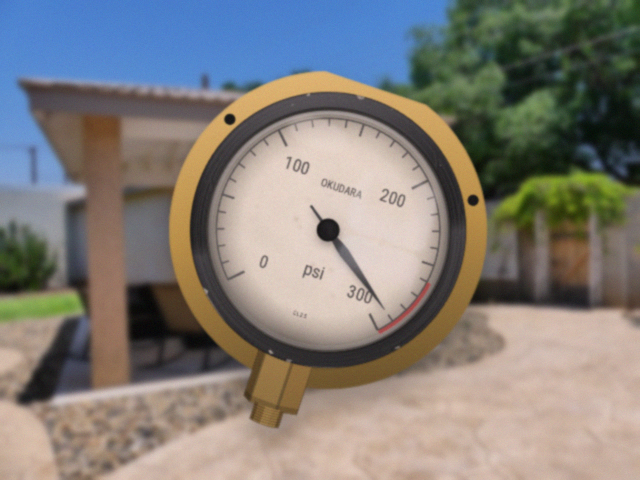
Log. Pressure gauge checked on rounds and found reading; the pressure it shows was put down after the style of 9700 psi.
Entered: 290 psi
